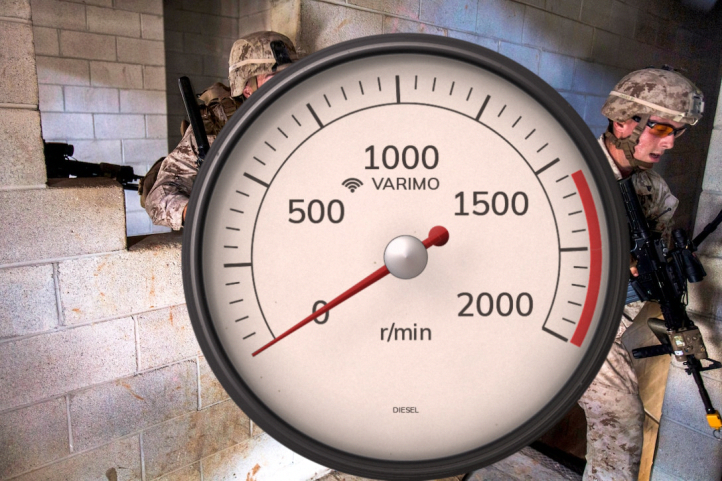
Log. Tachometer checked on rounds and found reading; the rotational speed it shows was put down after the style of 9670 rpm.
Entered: 0 rpm
